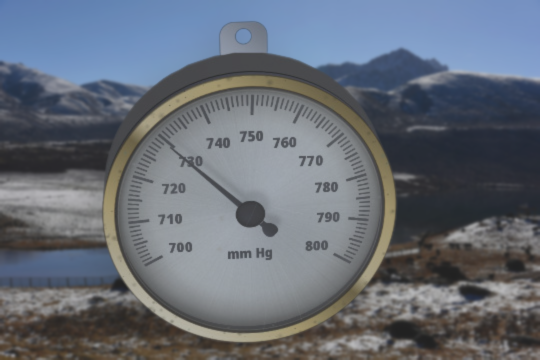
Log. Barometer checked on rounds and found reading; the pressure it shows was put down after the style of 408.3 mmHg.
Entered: 730 mmHg
